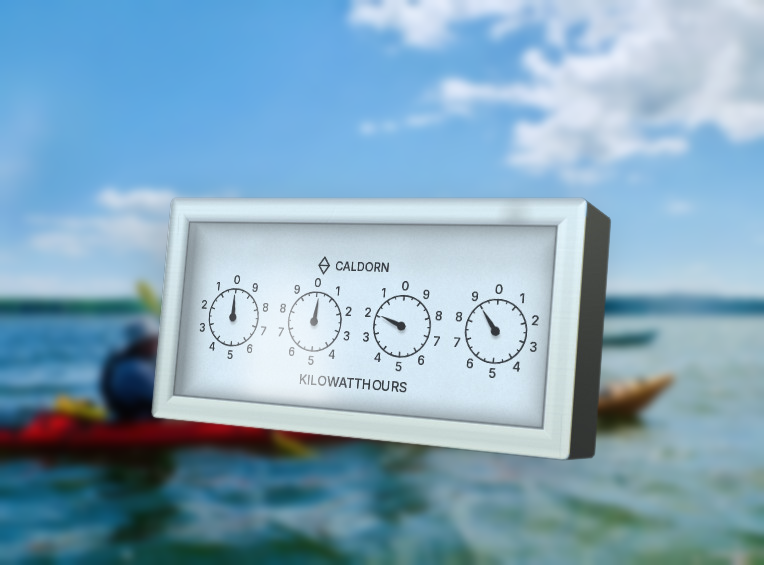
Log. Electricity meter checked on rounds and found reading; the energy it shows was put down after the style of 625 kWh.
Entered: 19 kWh
